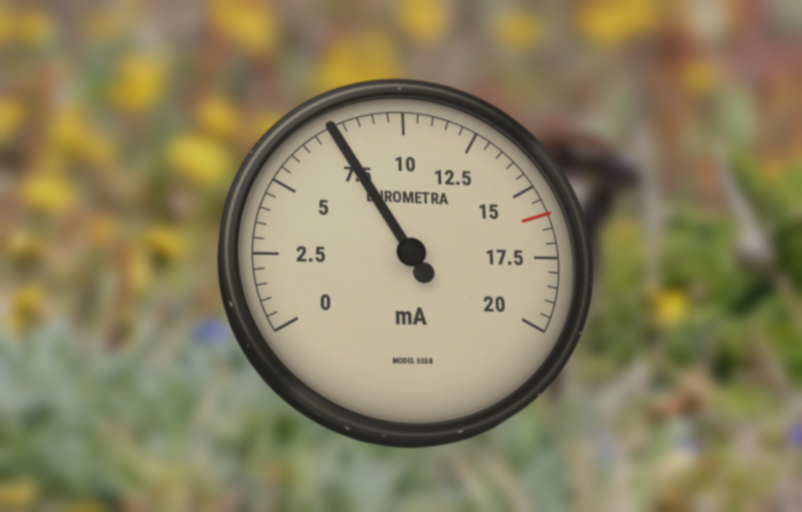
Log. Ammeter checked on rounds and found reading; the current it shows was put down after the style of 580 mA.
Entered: 7.5 mA
